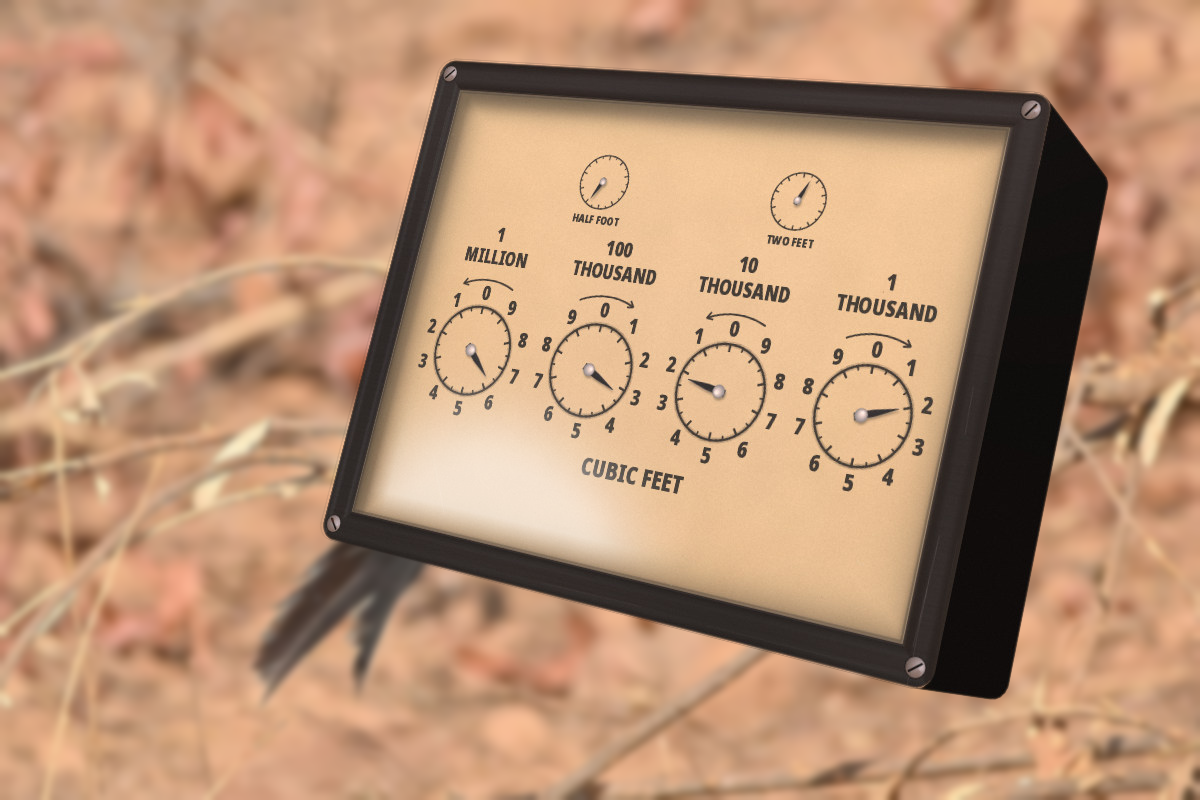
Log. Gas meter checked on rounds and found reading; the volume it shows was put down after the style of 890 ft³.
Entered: 632200 ft³
